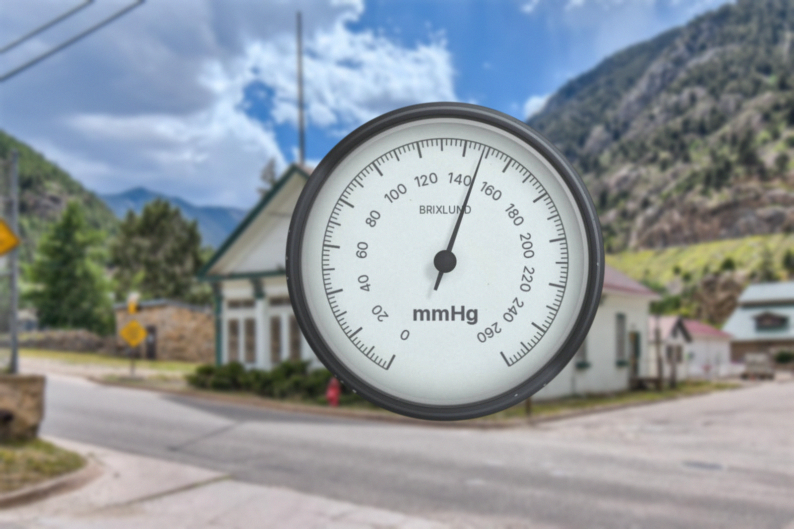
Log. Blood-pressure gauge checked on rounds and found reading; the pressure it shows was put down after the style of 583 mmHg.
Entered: 148 mmHg
